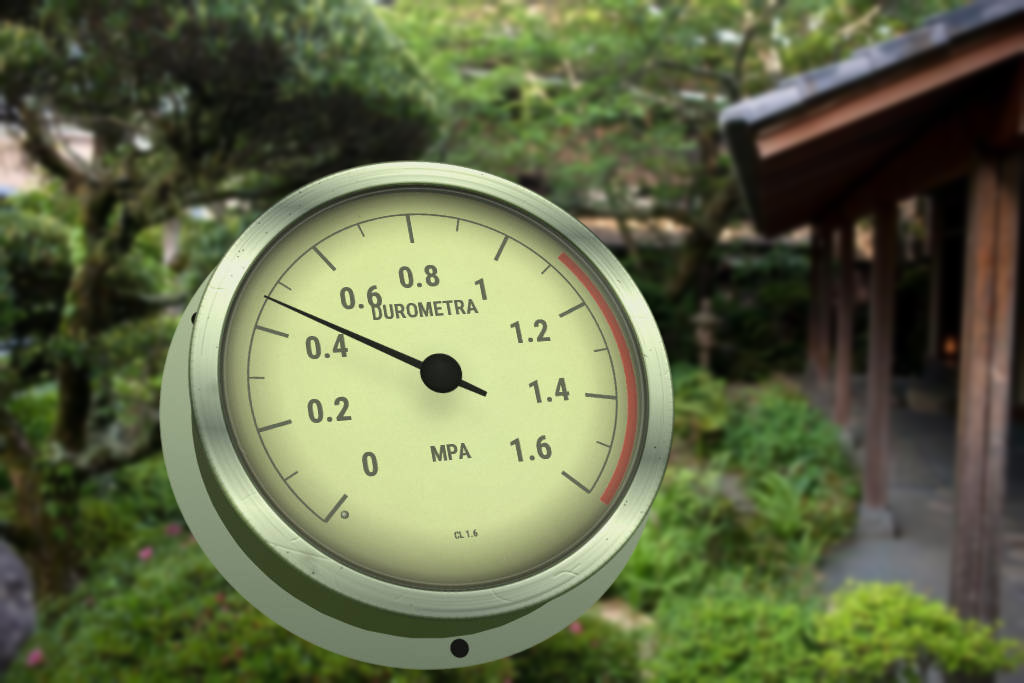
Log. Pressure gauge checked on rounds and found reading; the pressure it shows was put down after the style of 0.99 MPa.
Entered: 0.45 MPa
